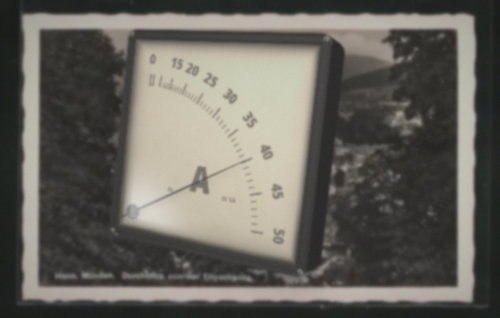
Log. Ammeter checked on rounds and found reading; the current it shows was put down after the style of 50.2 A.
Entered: 40 A
